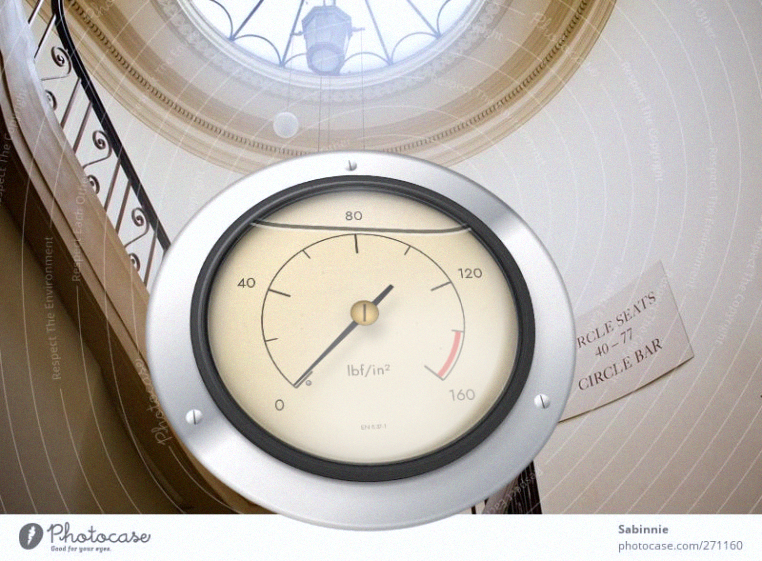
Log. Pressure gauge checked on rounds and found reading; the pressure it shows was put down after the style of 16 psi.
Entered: 0 psi
